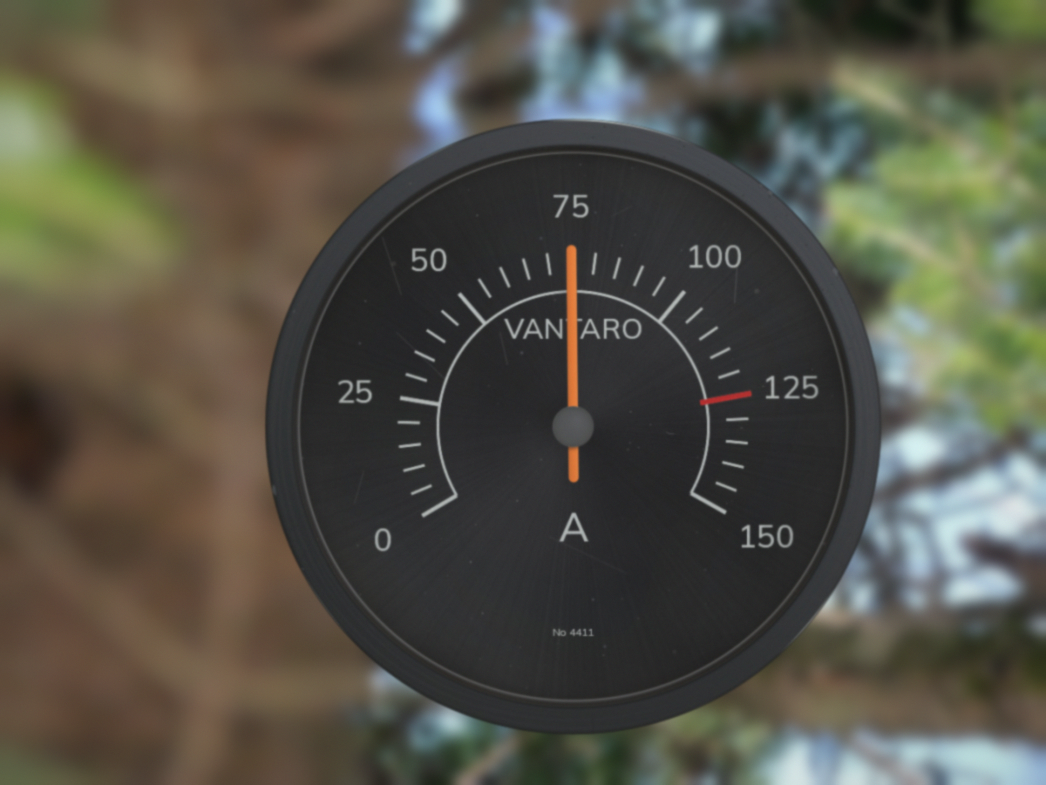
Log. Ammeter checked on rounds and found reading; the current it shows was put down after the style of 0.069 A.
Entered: 75 A
